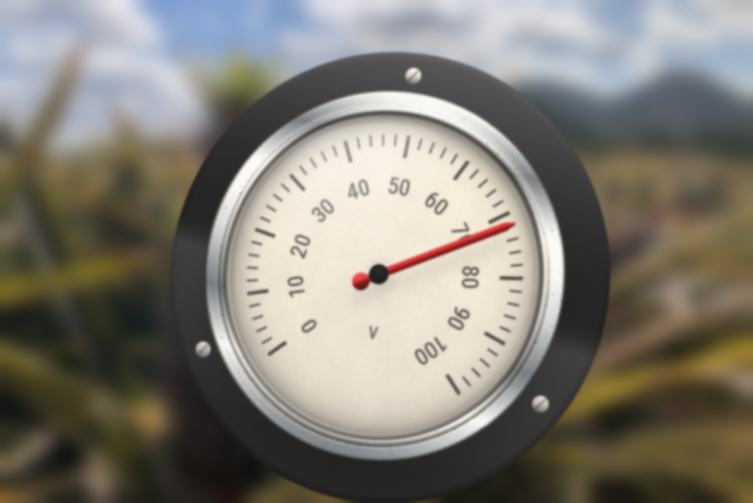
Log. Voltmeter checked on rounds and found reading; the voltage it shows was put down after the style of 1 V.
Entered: 72 V
